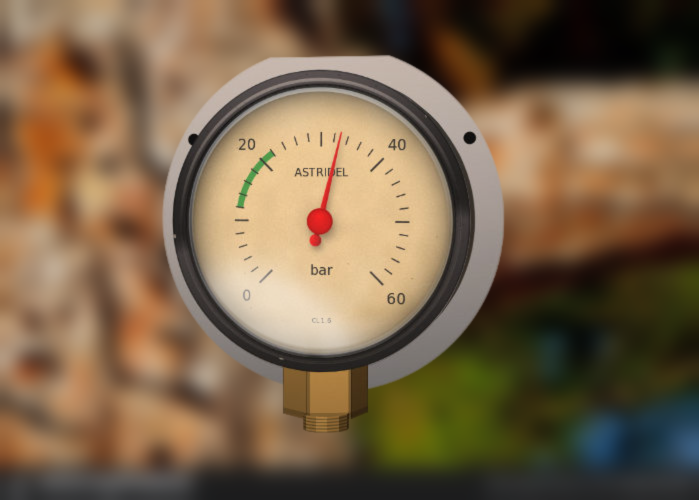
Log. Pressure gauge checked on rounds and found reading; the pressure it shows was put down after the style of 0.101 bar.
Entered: 33 bar
